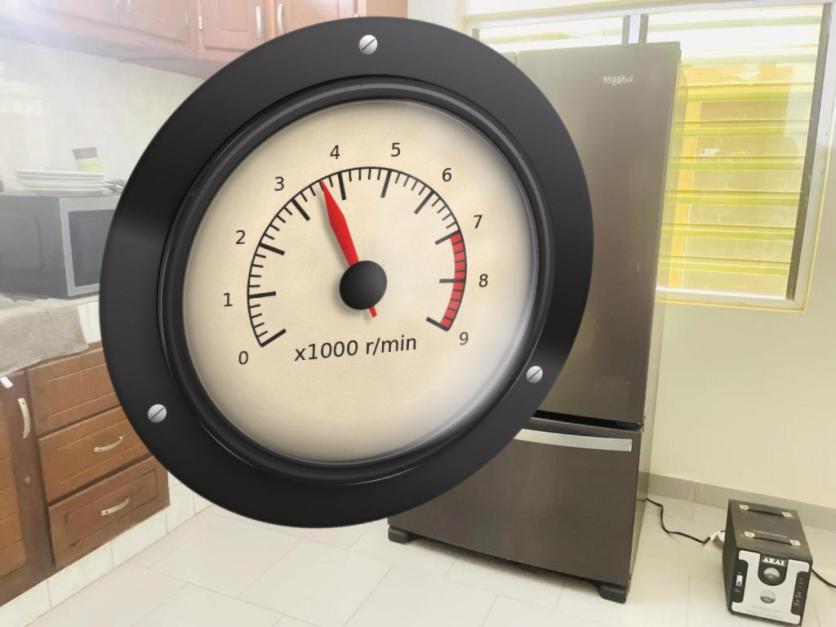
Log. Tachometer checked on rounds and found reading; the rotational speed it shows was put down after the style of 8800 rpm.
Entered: 3600 rpm
